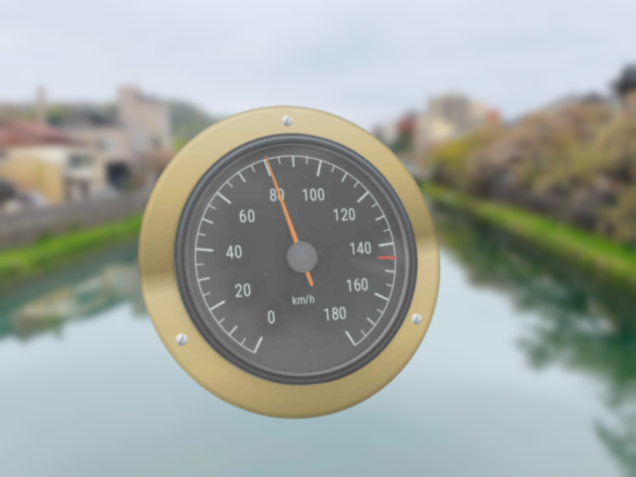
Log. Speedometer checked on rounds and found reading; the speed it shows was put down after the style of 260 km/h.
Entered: 80 km/h
